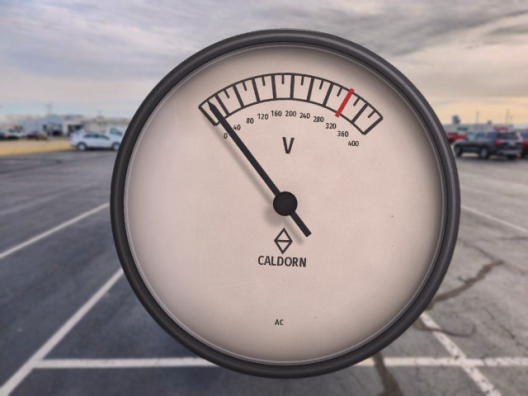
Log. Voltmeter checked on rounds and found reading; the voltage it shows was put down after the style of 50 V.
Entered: 20 V
